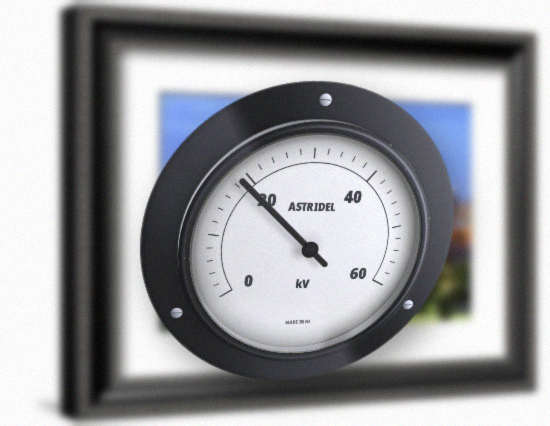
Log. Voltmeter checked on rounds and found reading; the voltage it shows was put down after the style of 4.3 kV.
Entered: 19 kV
